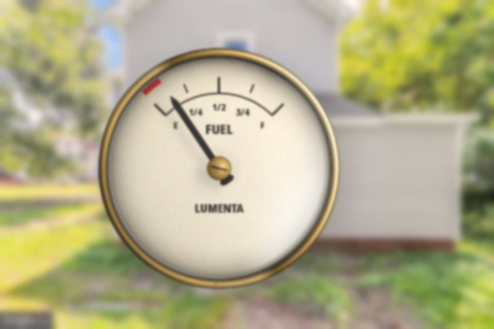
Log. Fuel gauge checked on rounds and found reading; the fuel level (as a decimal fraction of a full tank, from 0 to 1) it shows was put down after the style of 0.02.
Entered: 0.125
